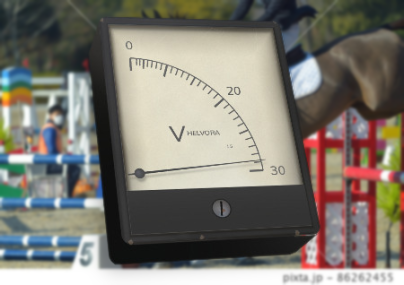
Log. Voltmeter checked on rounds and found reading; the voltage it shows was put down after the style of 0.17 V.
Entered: 29 V
